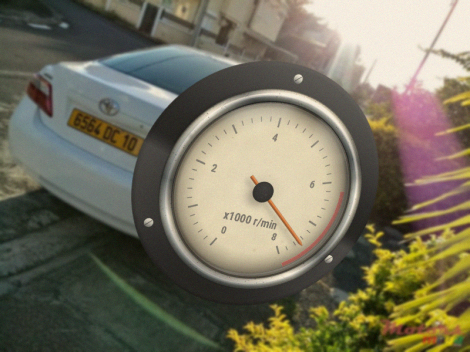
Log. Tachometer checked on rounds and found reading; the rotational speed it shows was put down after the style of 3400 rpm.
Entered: 7500 rpm
